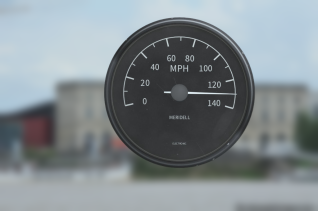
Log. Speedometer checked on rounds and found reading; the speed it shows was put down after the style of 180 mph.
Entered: 130 mph
